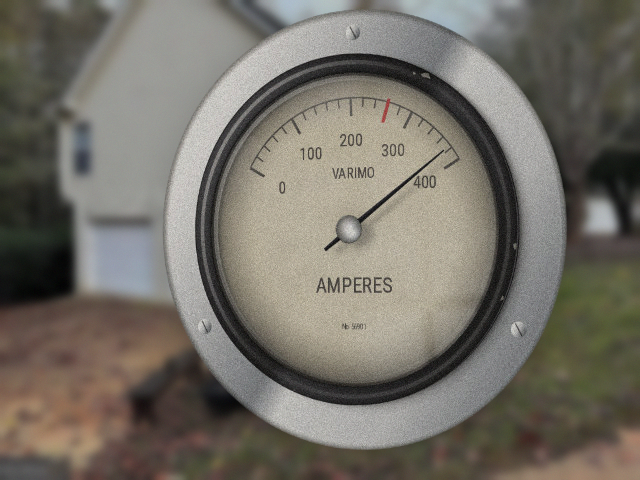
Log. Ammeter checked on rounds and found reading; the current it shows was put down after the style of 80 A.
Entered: 380 A
